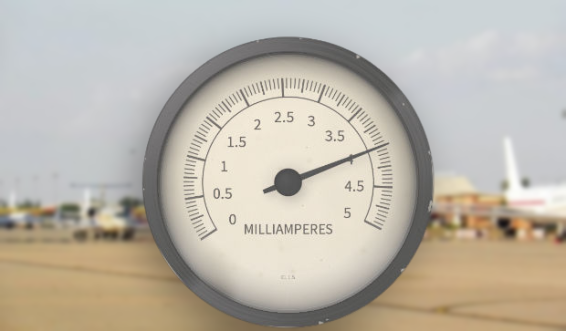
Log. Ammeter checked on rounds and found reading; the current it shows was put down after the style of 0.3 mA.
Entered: 4 mA
